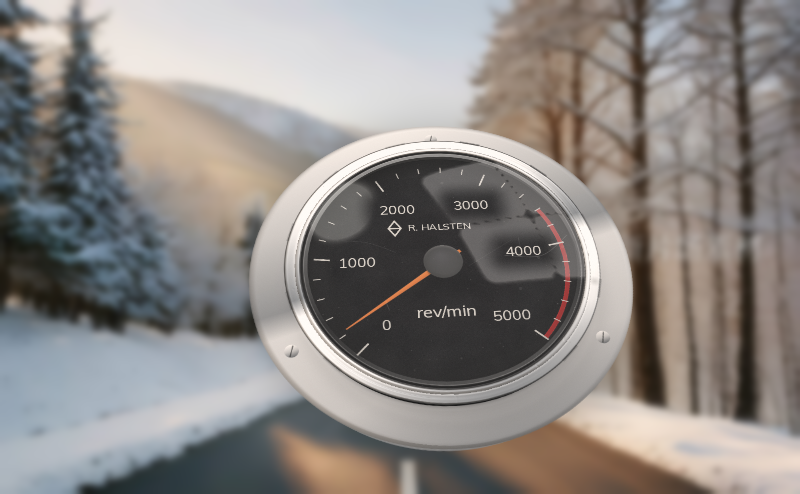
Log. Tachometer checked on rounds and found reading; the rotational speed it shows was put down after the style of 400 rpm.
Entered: 200 rpm
